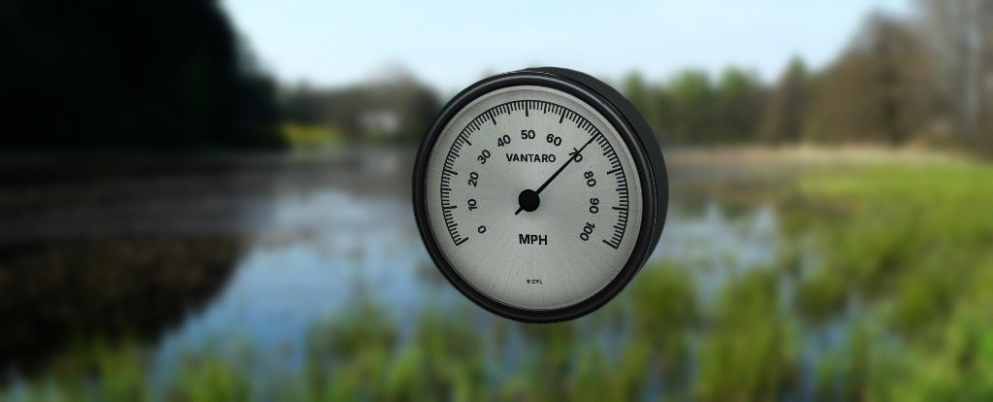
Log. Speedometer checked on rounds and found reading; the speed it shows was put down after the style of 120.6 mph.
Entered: 70 mph
